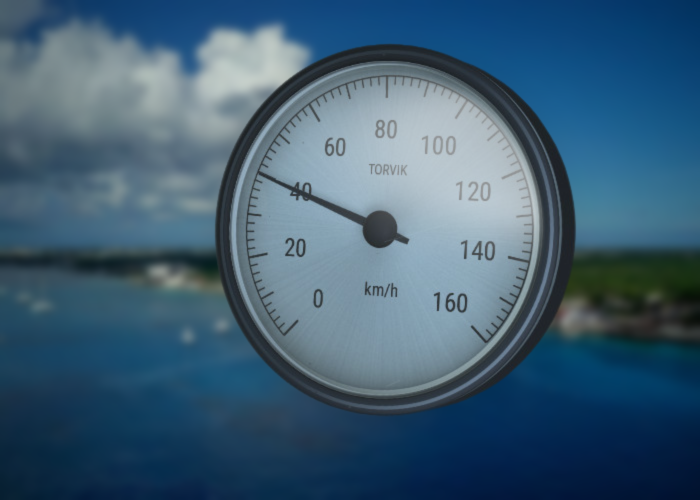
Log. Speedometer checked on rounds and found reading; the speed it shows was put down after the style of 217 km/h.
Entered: 40 km/h
